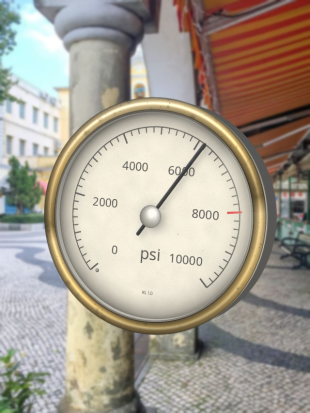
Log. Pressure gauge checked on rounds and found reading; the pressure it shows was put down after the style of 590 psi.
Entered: 6200 psi
